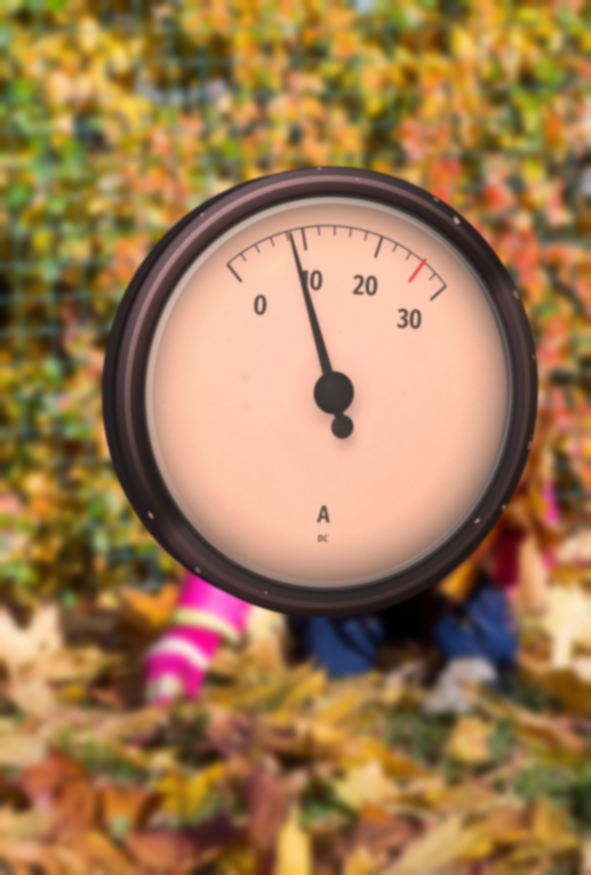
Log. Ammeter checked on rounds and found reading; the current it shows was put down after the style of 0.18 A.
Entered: 8 A
